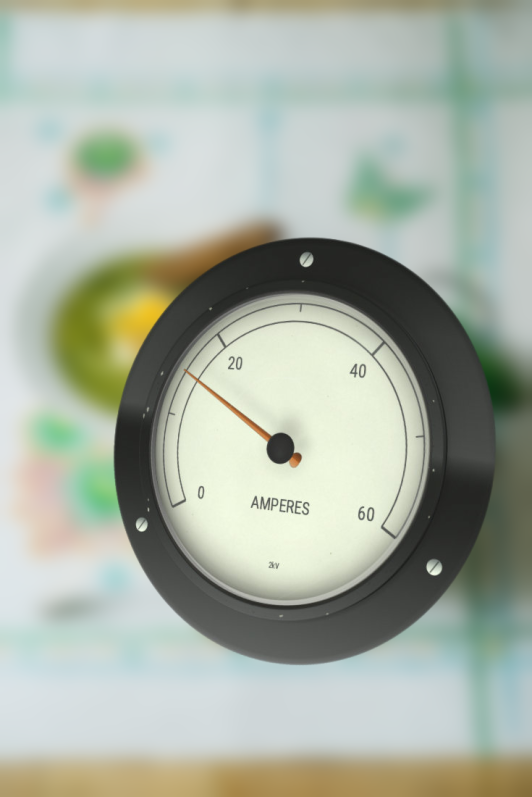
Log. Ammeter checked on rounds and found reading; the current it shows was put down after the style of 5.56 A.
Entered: 15 A
